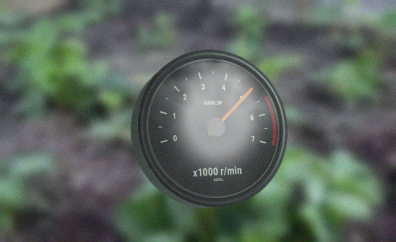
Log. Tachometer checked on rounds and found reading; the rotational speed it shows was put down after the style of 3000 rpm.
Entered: 5000 rpm
